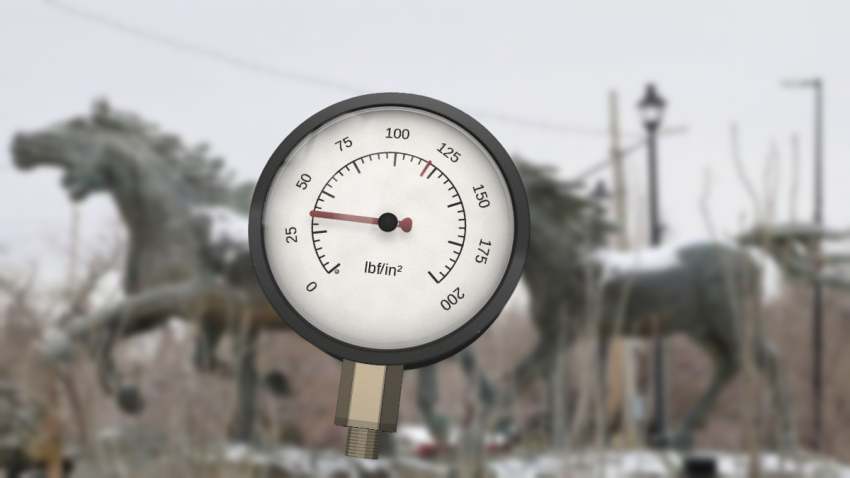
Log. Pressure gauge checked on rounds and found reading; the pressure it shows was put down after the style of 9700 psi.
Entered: 35 psi
